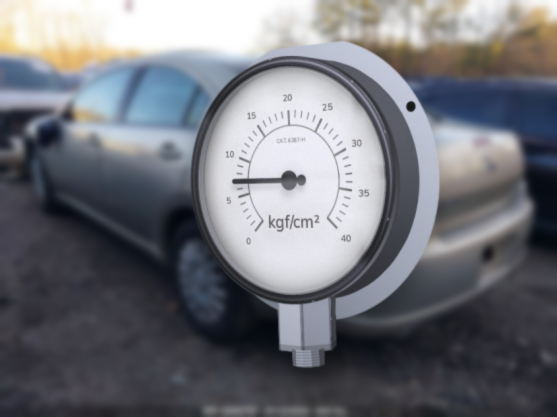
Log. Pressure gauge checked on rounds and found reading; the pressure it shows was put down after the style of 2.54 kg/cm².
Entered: 7 kg/cm²
